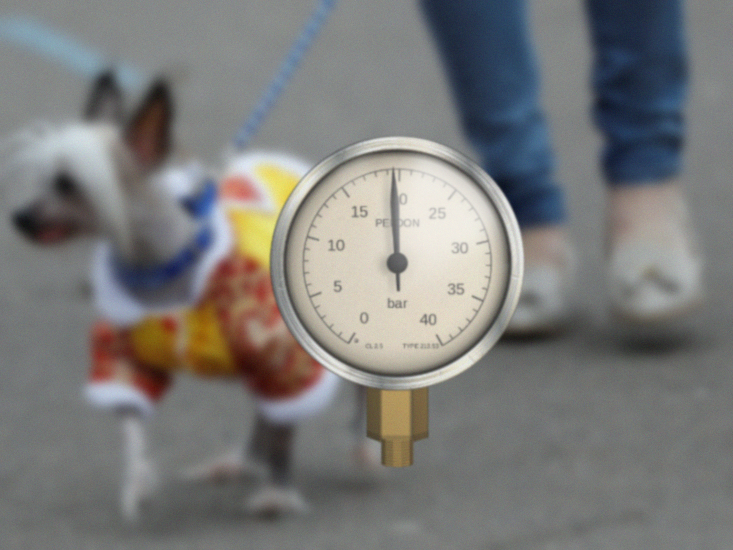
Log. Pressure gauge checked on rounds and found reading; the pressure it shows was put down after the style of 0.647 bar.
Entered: 19.5 bar
